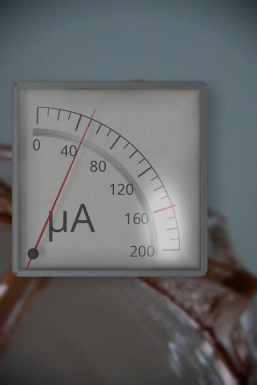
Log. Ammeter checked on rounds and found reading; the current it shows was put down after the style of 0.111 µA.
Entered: 50 µA
